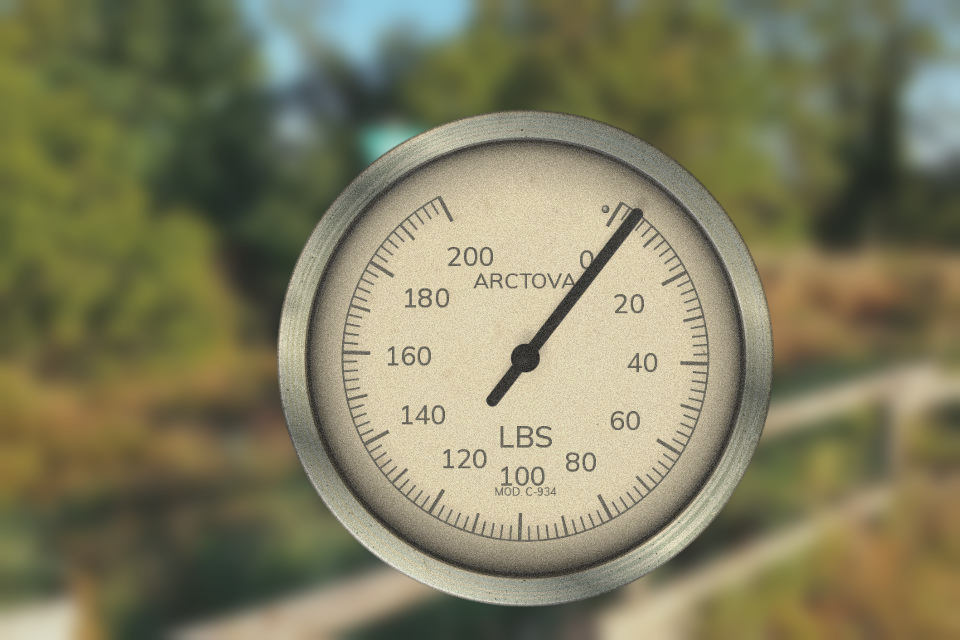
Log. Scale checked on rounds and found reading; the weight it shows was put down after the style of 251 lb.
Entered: 4 lb
